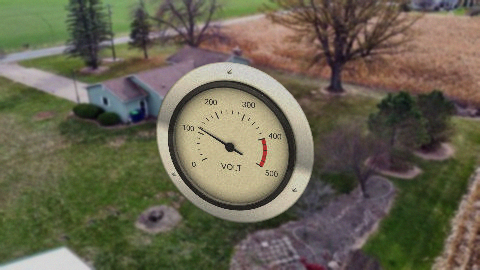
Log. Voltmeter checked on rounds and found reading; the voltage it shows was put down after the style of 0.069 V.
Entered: 120 V
